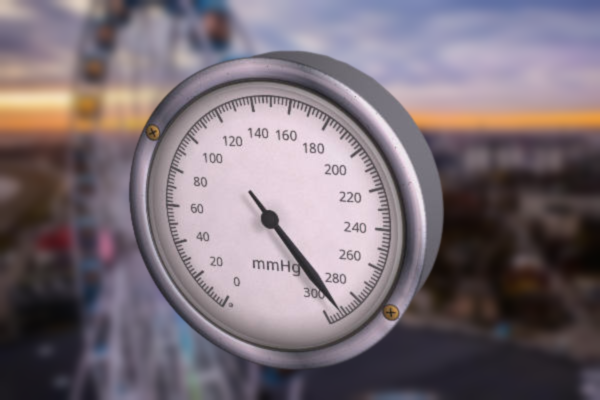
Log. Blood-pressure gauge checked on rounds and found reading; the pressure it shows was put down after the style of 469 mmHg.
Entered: 290 mmHg
